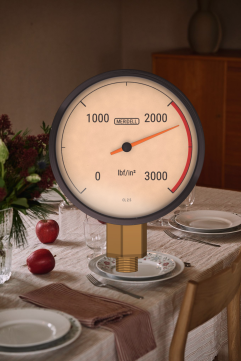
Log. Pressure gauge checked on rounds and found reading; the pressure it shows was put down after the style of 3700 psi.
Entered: 2250 psi
